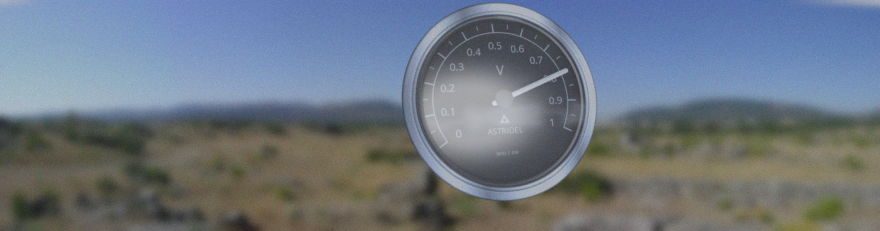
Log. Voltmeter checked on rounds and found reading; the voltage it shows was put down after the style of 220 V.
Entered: 0.8 V
